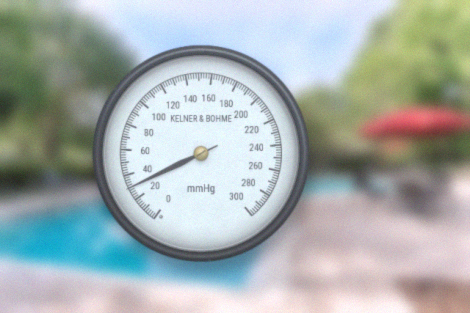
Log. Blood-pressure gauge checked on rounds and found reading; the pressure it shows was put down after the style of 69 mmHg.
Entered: 30 mmHg
